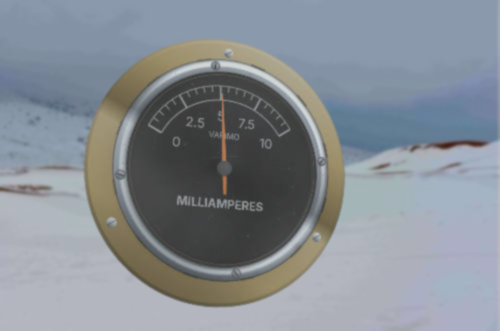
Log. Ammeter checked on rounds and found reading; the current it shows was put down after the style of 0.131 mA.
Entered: 5 mA
